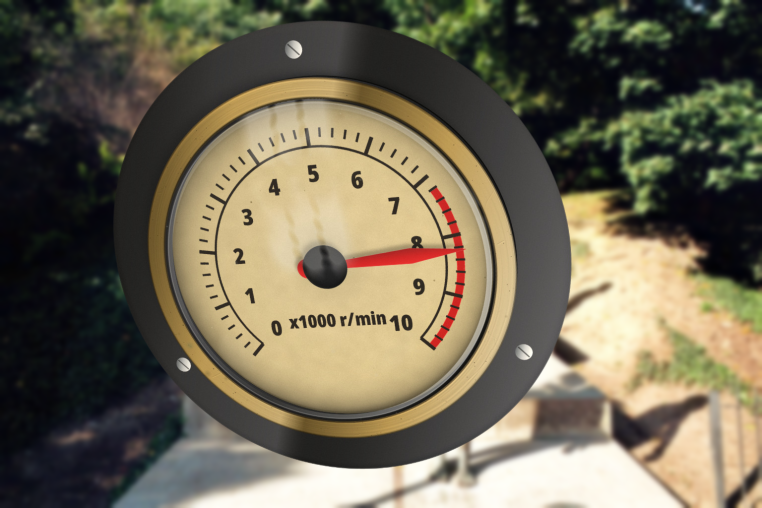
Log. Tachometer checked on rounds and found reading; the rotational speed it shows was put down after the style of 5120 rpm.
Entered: 8200 rpm
